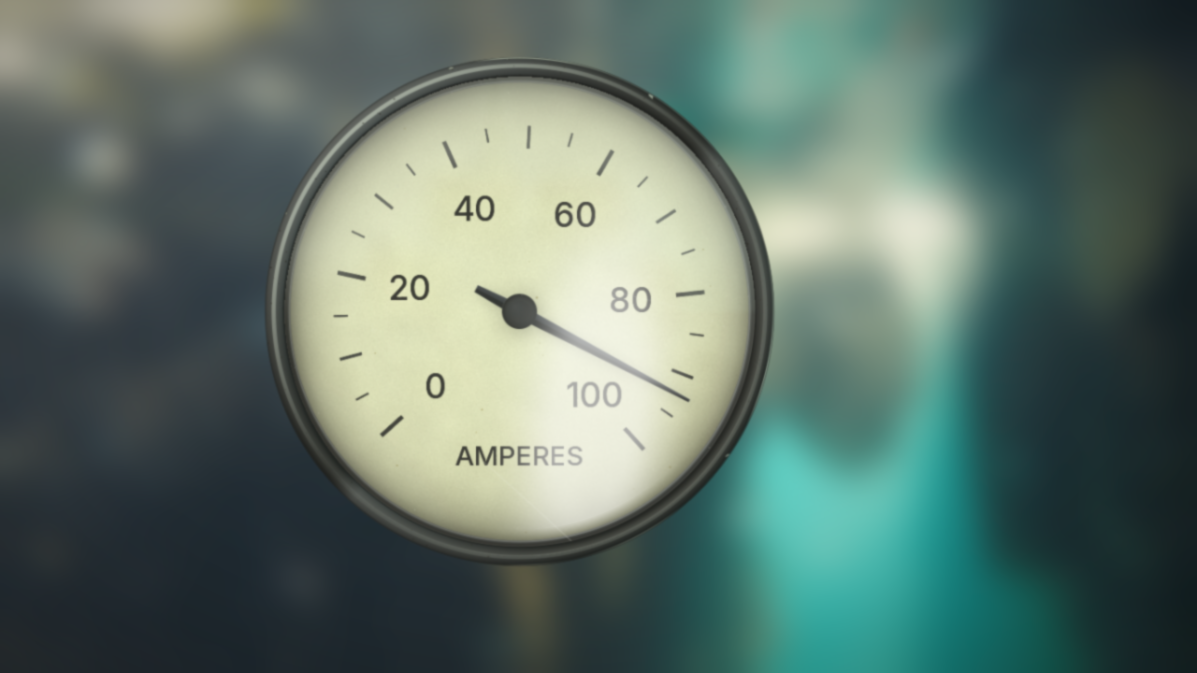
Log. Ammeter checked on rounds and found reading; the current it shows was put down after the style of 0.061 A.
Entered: 92.5 A
